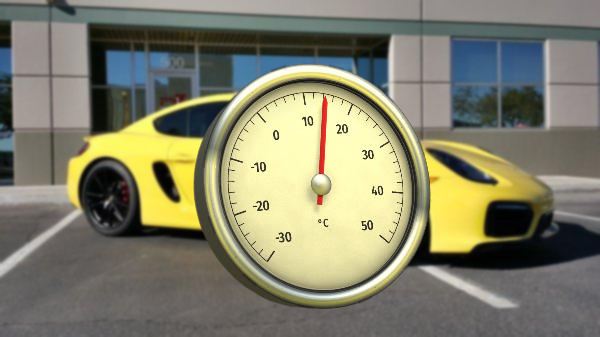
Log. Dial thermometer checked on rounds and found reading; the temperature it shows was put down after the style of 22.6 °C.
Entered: 14 °C
